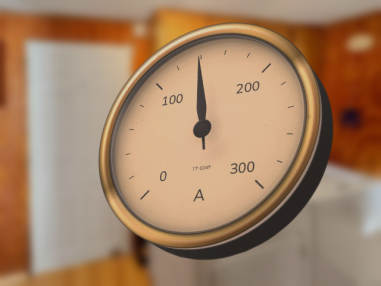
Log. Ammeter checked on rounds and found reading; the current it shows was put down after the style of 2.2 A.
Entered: 140 A
